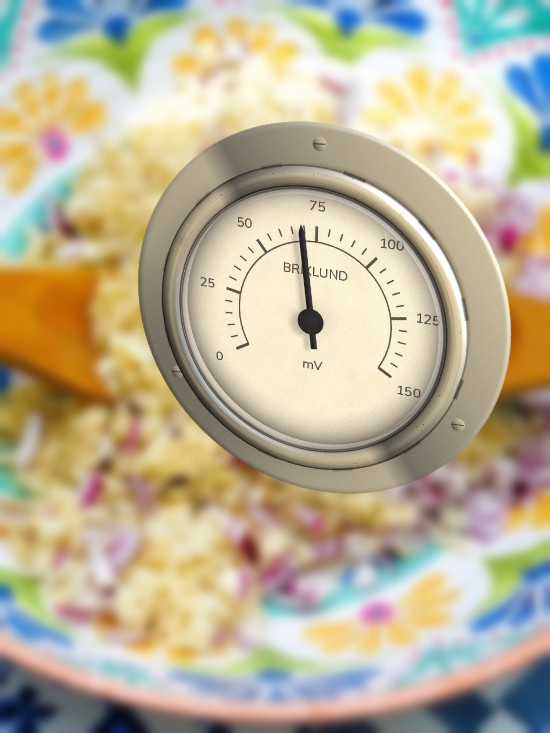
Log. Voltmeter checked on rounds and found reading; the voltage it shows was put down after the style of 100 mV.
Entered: 70 mV
